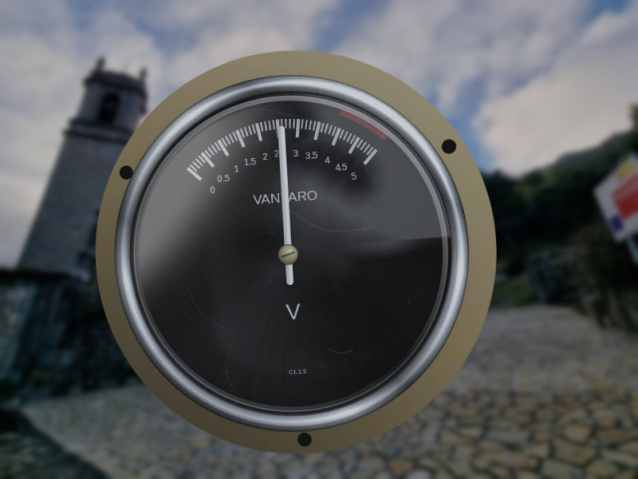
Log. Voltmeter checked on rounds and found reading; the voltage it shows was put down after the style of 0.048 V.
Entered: 2.6 V
